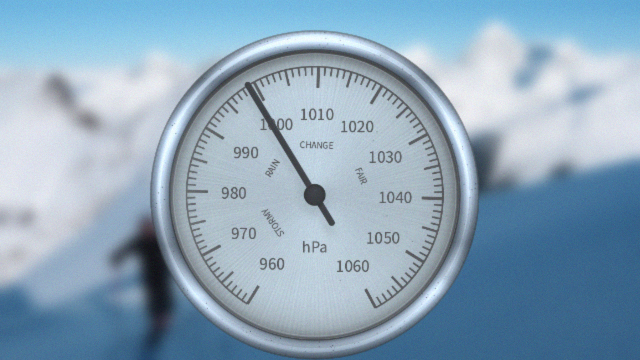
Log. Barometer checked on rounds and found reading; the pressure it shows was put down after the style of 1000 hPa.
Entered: 999 hPa
